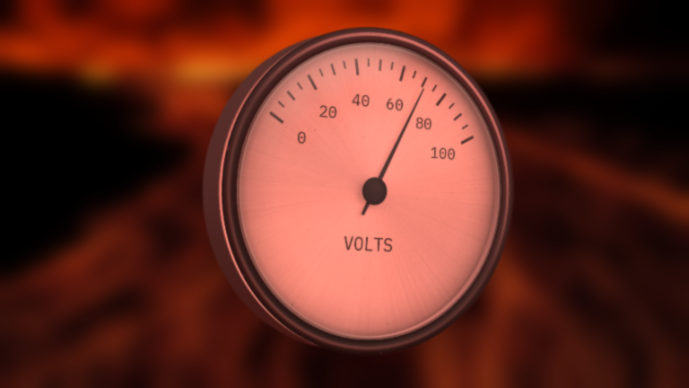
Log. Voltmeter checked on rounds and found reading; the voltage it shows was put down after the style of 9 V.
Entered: 70 V
